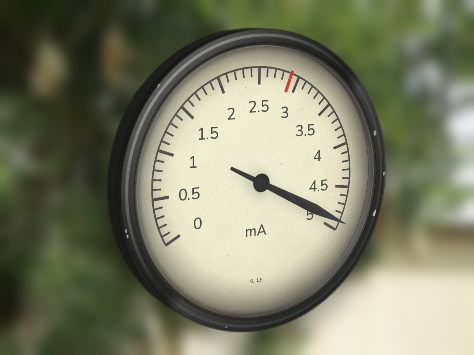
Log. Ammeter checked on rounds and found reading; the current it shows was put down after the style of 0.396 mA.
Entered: 4.9 mA
